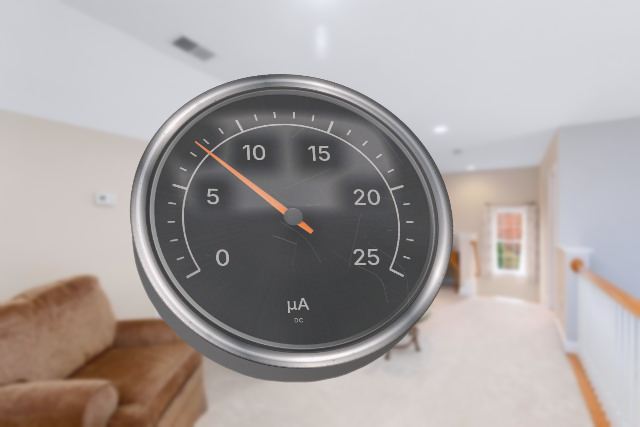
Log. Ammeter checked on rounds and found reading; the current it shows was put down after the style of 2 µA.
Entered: 7.5 µA
